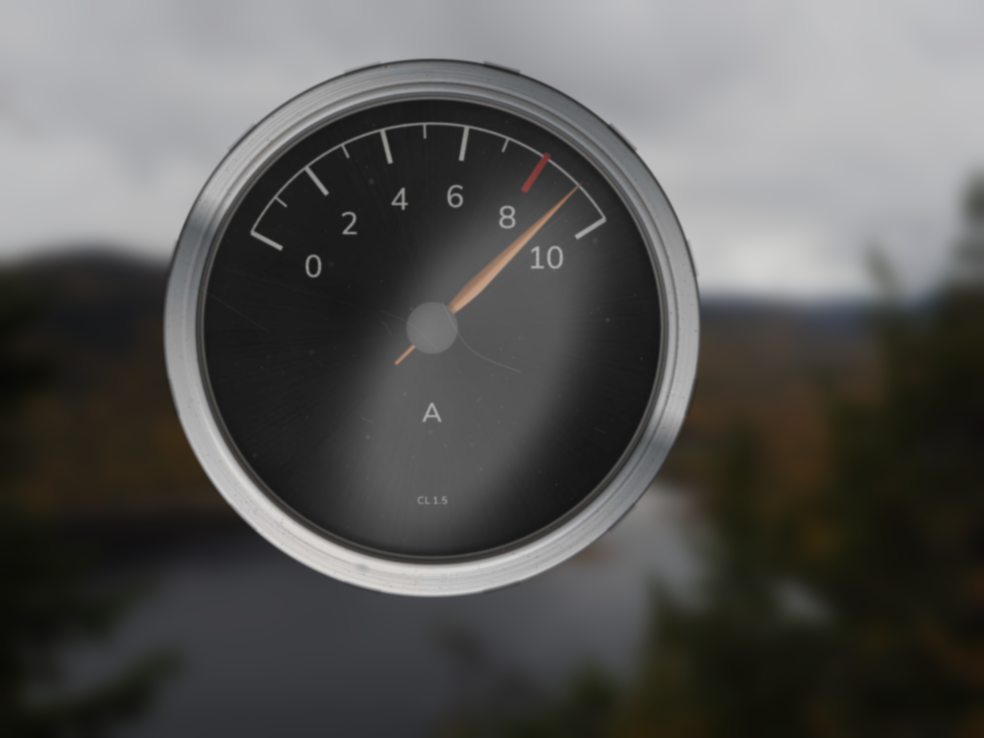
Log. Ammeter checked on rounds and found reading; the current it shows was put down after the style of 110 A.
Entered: 9 A
